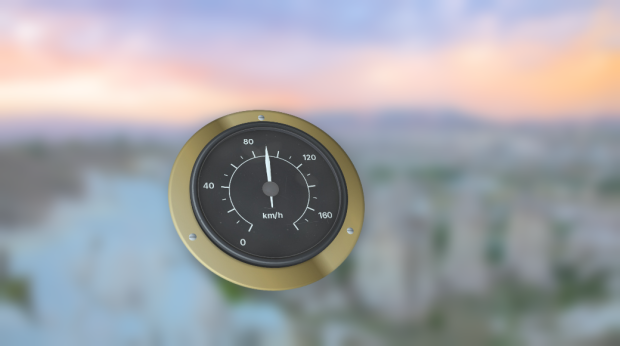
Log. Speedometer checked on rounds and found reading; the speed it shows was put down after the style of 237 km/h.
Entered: 90 km/h
